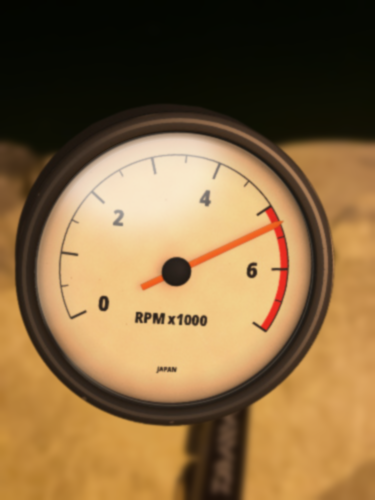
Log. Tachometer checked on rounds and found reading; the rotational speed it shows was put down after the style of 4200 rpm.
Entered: 5250 rpm
